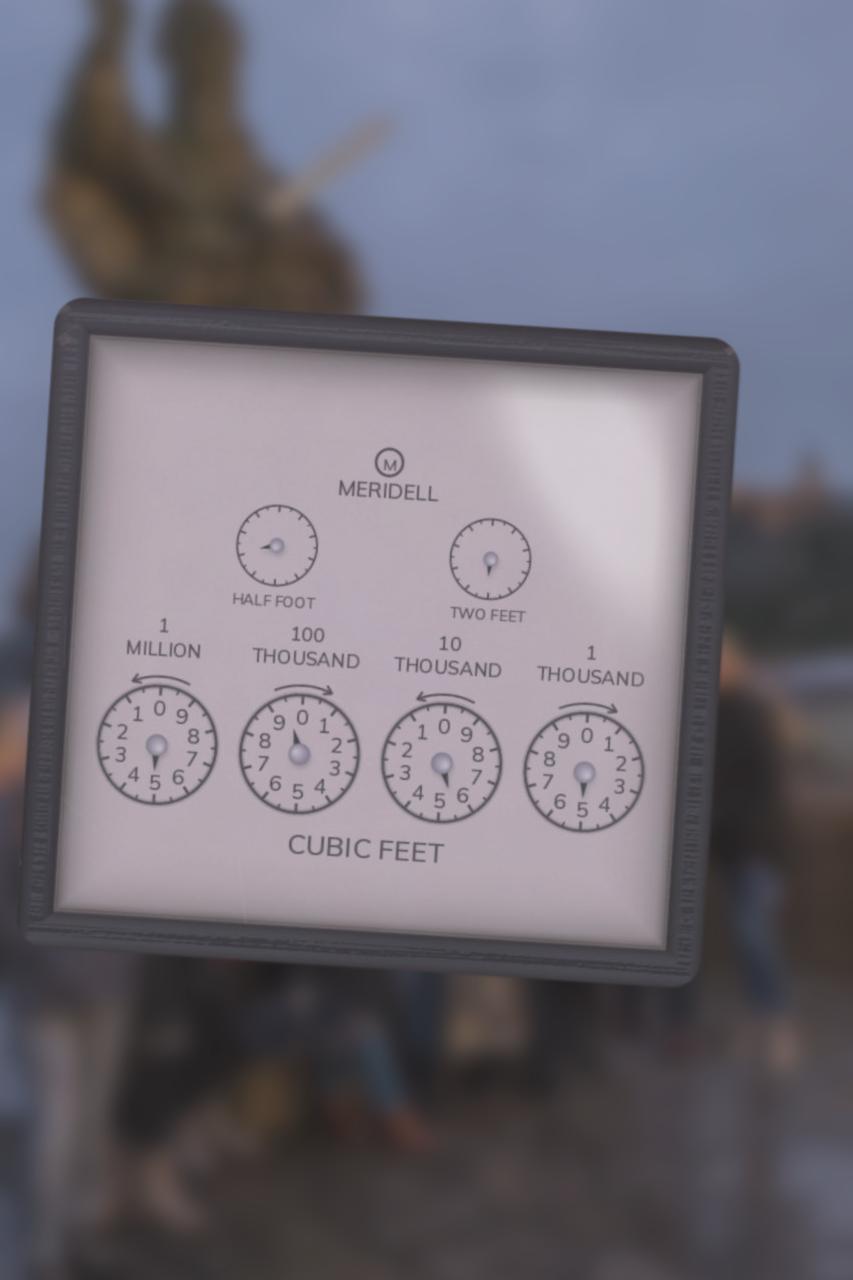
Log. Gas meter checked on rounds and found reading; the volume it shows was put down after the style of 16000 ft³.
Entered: 495500 ft³
